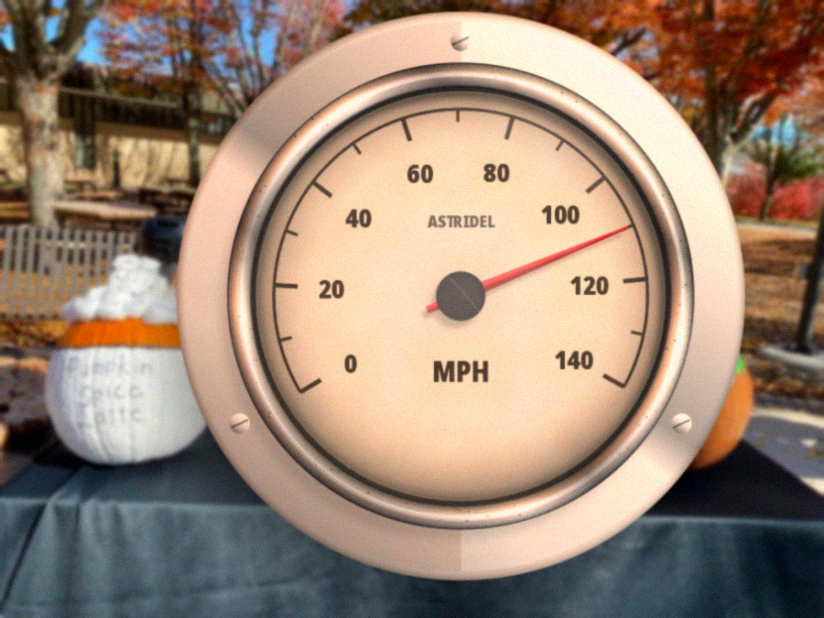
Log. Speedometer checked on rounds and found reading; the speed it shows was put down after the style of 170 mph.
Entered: 110 mph
